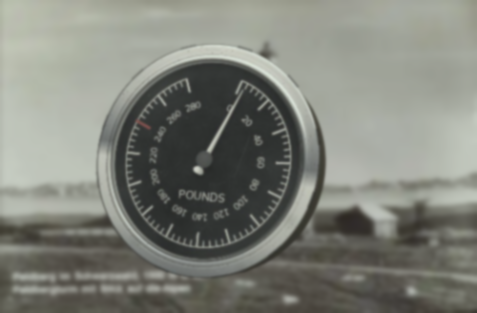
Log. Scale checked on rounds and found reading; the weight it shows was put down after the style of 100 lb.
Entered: 4 lb
